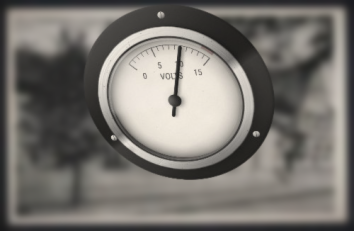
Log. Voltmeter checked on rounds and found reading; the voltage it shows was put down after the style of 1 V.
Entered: 10 V
